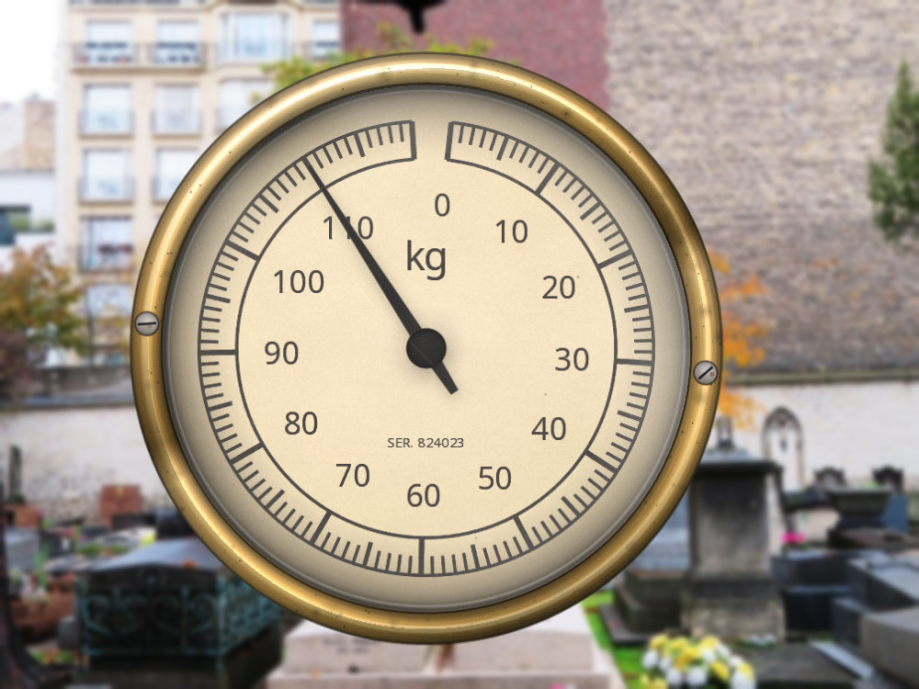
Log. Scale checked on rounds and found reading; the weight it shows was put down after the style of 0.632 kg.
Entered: 110 kg
